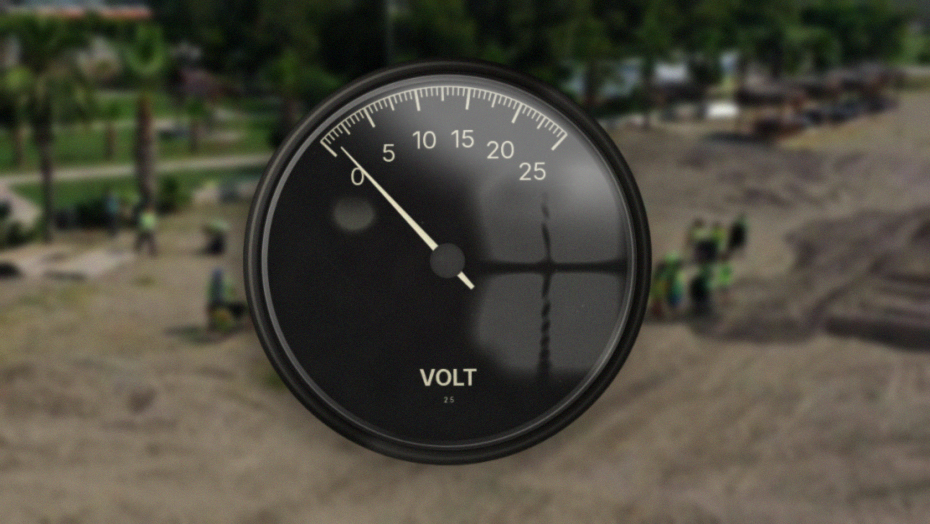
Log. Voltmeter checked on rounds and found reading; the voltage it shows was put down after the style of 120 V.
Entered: 1 V
